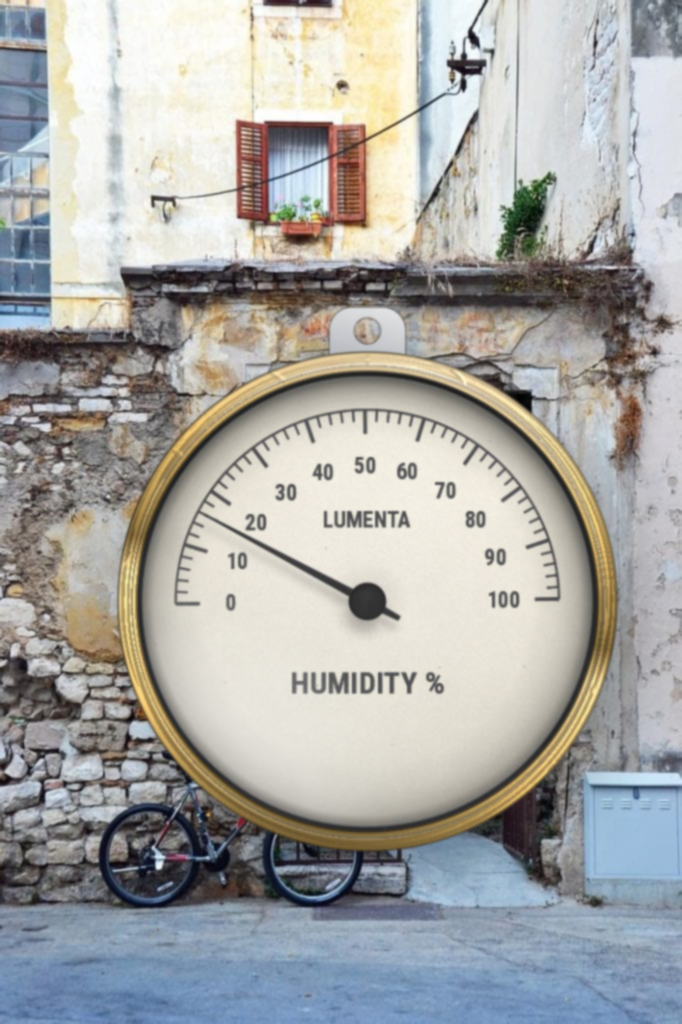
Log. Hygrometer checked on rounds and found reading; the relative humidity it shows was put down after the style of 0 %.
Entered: 16 %
